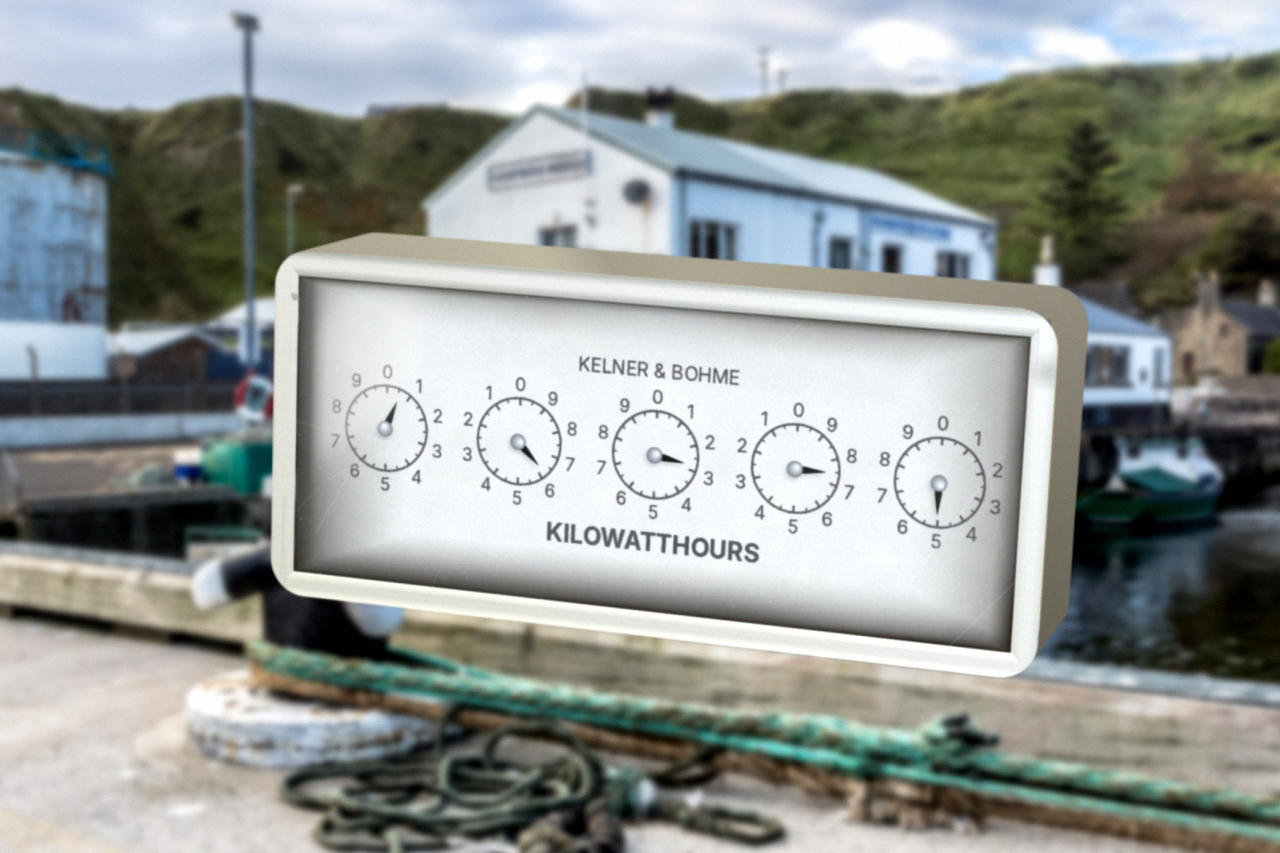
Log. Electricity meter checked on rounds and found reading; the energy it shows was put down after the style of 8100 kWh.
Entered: 6275 kWh
